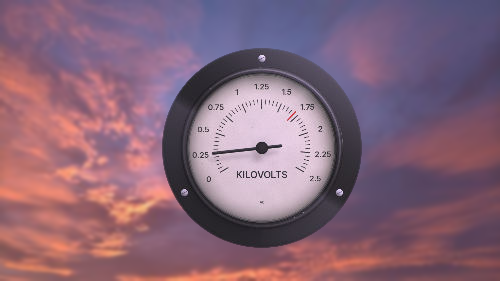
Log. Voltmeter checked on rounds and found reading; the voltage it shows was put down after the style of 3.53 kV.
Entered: 0.25 kV
